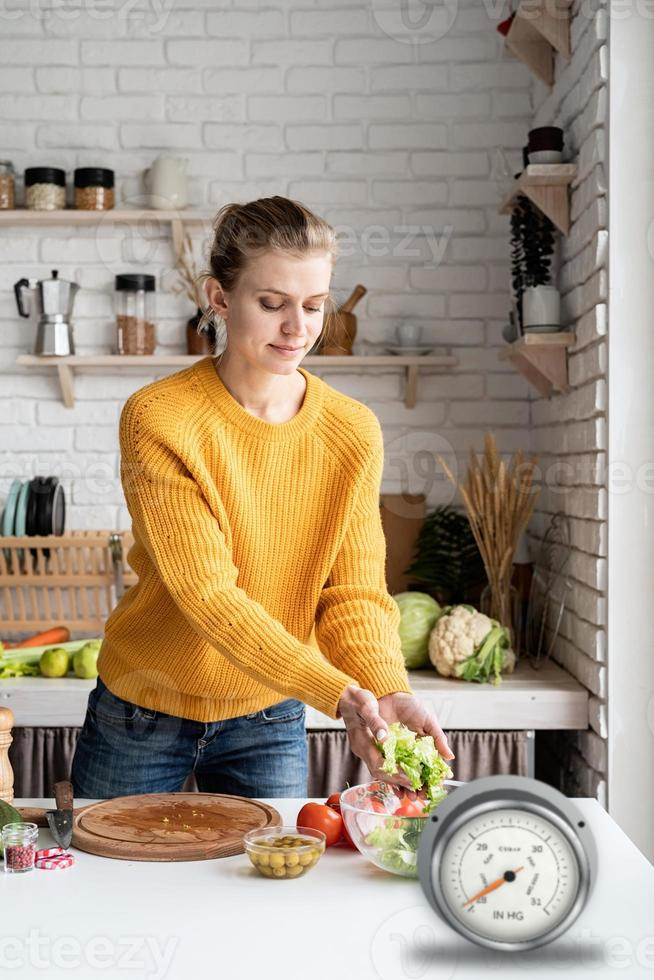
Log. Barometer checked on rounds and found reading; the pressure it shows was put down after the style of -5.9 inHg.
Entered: 28.1 inHg
